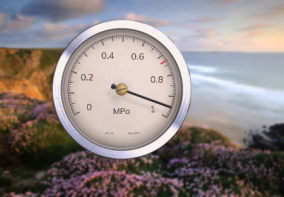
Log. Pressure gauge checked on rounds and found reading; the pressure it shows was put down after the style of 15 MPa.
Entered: 0.95 MPa
